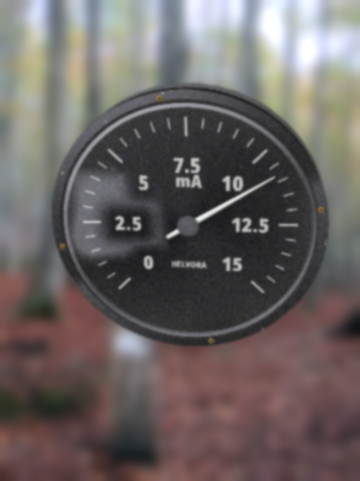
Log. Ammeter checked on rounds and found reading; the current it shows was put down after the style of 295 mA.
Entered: 10.75 mA
